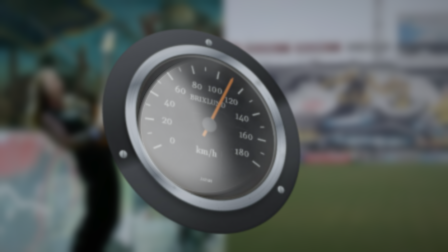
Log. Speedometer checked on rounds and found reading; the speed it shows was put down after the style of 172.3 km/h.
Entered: 110 km/h
